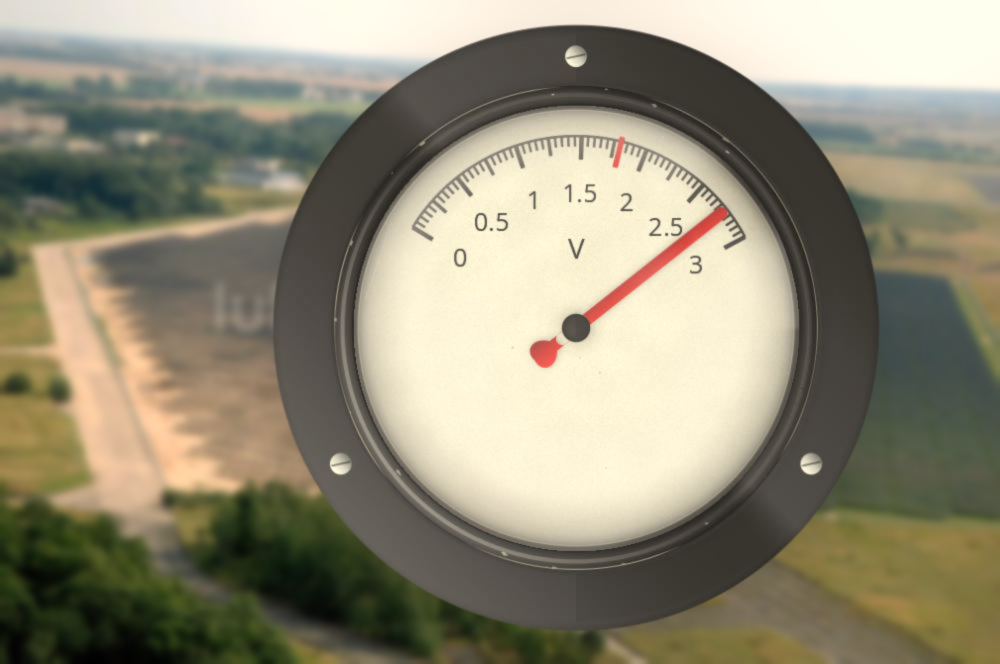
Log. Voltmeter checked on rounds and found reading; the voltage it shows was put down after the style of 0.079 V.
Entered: 2.75 V
